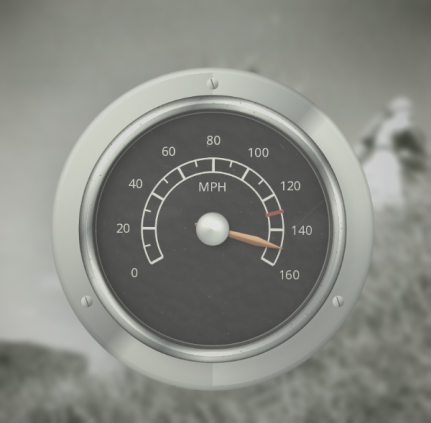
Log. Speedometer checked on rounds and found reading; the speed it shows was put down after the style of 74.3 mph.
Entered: 150 mph
